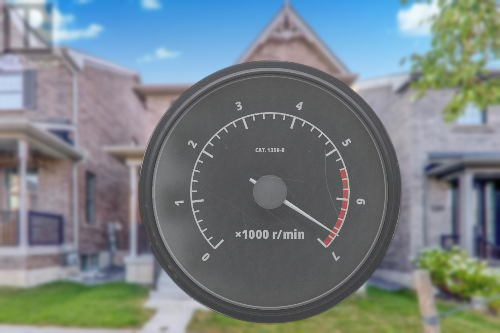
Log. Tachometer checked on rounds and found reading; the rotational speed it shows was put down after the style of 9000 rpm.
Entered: 6700 rpm
